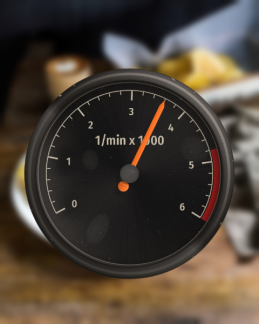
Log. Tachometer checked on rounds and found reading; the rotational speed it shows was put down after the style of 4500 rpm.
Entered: 3600 rpm
